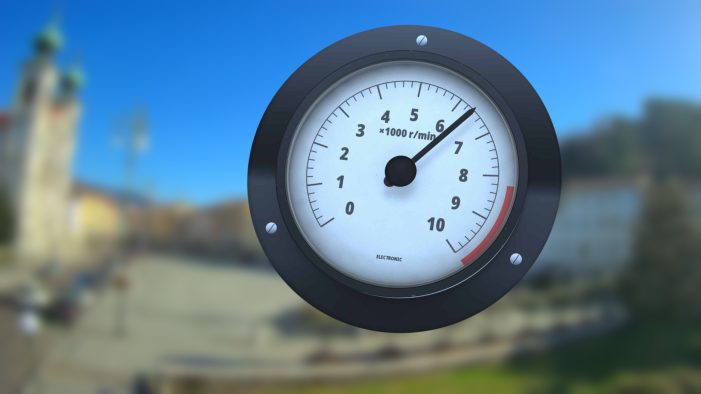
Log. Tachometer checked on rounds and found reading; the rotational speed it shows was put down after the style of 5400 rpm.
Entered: 6400 rpm
